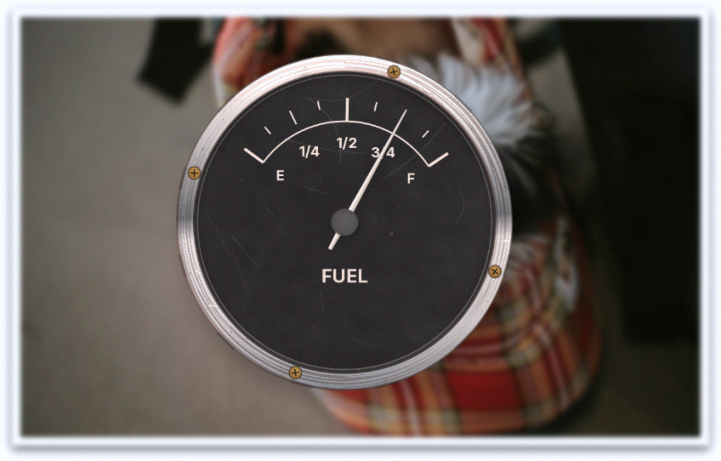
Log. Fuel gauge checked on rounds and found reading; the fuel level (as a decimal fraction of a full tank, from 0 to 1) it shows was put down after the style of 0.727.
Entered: 0.75
